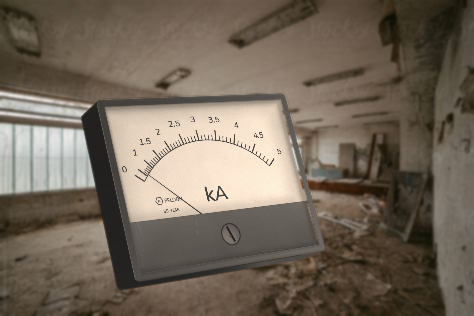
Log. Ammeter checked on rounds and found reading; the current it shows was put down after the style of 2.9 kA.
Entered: 0.5 kA
